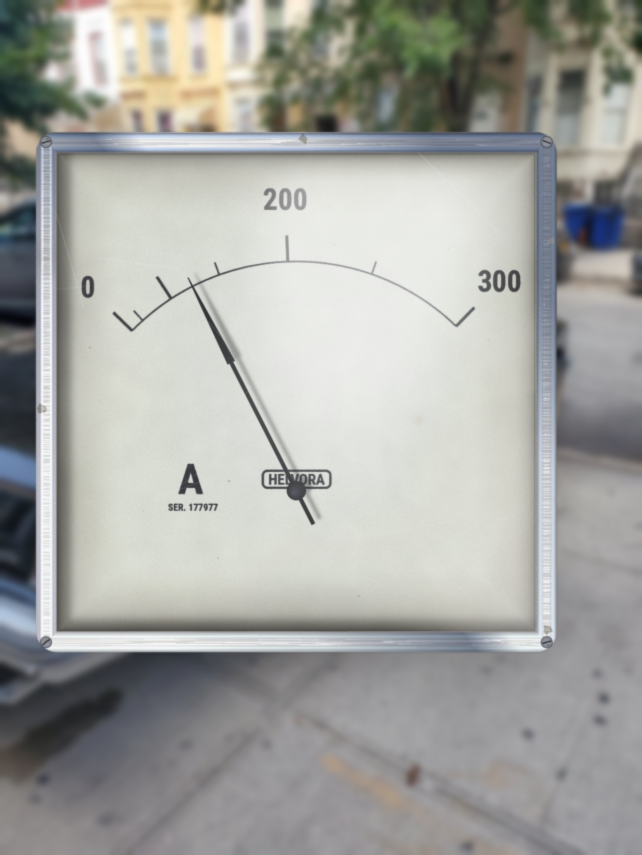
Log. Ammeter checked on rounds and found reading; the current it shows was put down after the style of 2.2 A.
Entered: 125 A
